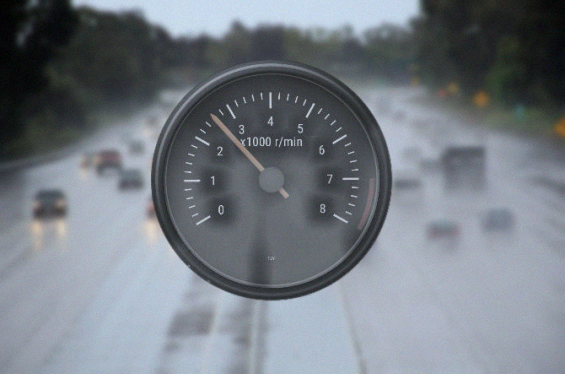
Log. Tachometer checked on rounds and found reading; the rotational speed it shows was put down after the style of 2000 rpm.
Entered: 2600 rpm
